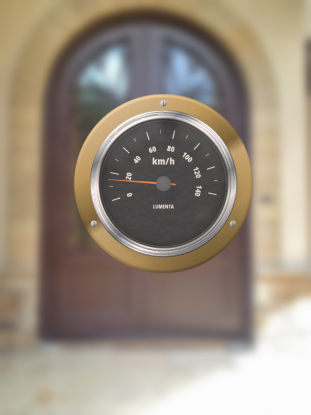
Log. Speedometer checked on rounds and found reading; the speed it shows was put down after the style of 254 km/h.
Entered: 15 km/h
